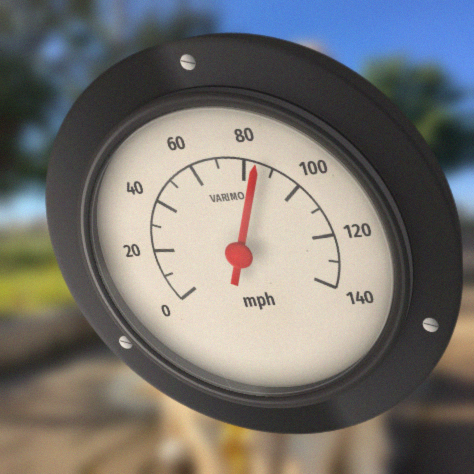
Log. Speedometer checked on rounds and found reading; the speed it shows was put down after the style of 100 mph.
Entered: 85 mph
